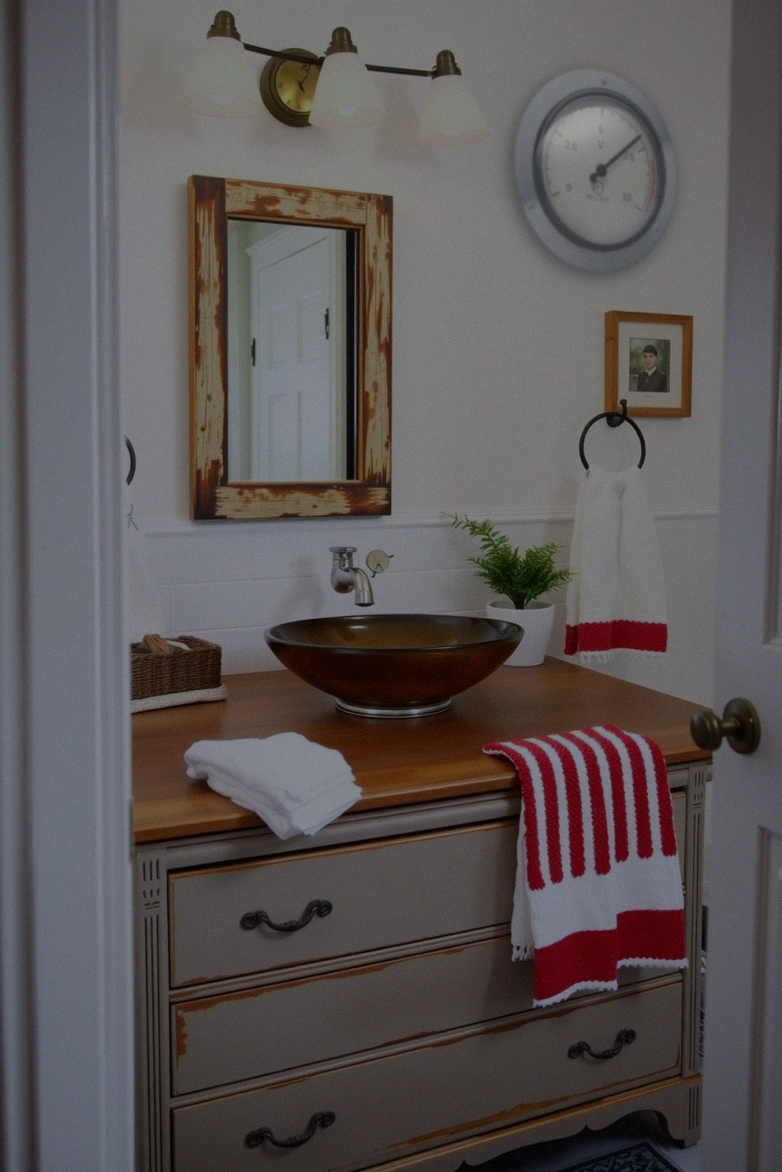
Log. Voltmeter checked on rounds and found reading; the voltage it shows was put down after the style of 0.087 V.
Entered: 7 V
